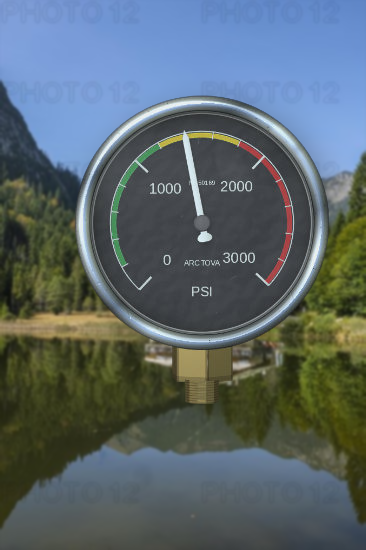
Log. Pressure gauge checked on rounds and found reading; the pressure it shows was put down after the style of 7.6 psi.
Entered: 1400 psi
